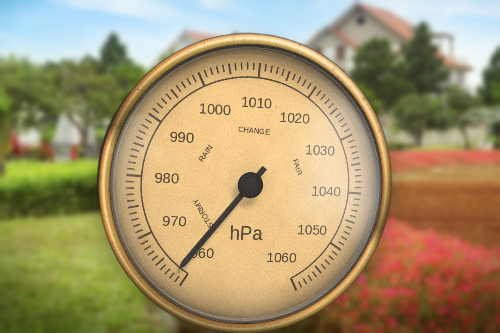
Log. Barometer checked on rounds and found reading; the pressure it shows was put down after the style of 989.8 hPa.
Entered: 962 hPa
